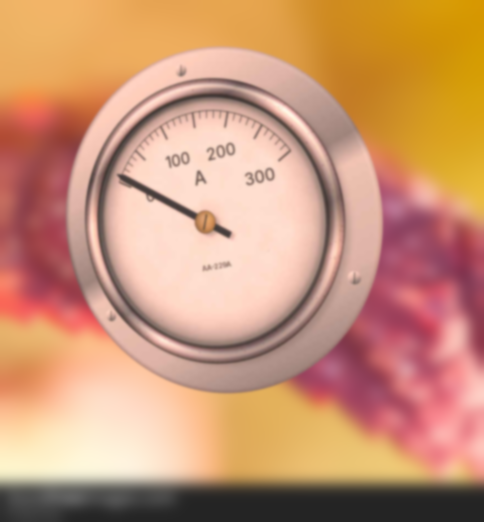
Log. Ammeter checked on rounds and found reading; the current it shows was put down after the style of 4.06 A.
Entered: 10 A
